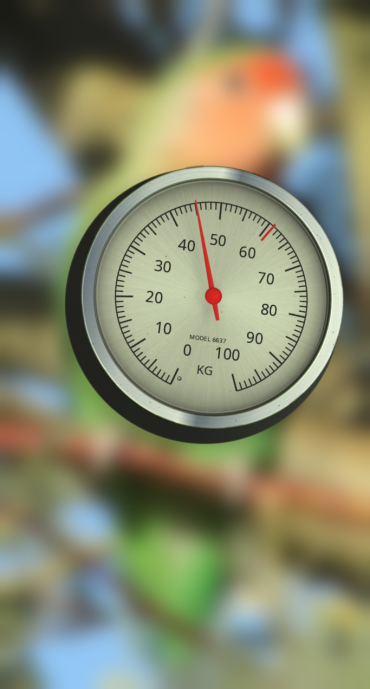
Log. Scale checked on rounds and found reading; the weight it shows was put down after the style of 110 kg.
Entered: 45 kg
